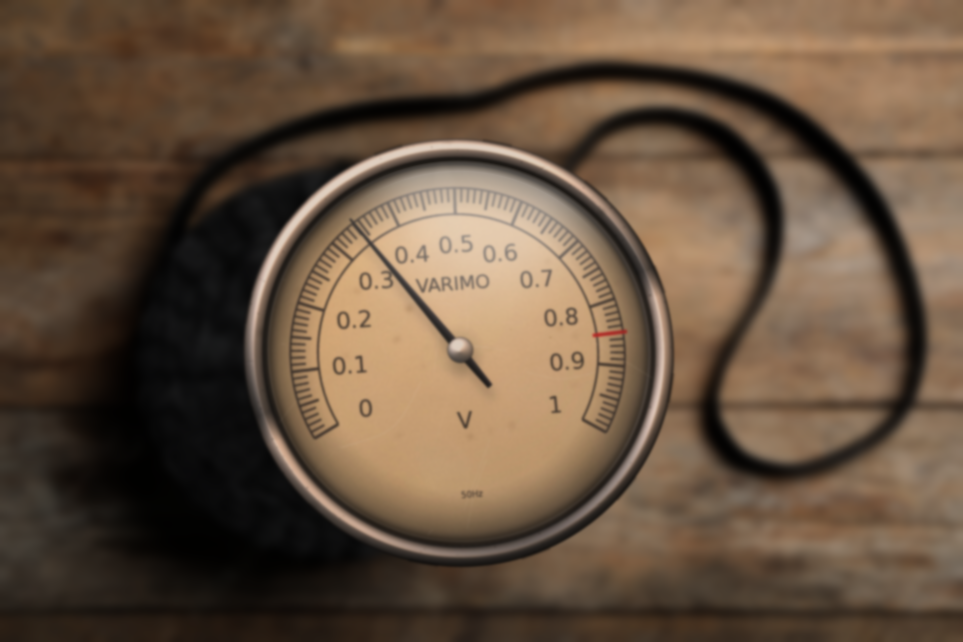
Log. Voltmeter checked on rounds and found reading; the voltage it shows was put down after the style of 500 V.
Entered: 0.34 V
